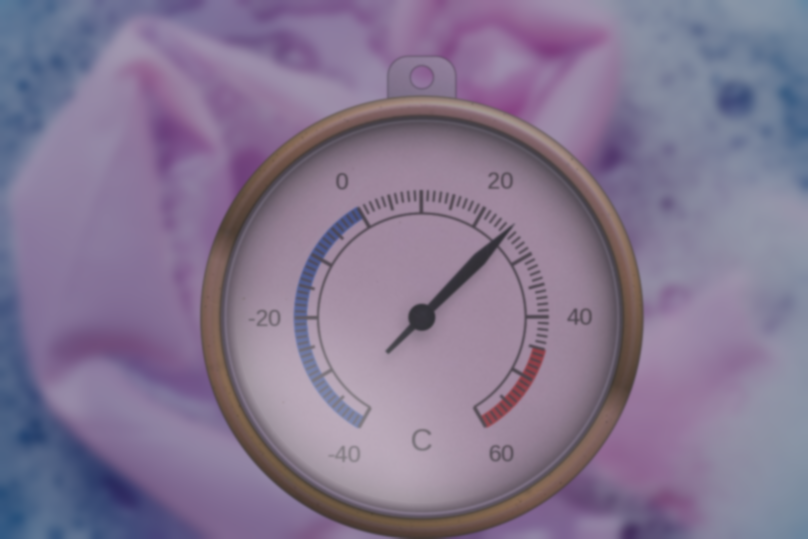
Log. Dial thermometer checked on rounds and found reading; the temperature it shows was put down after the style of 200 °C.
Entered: 25 °C
